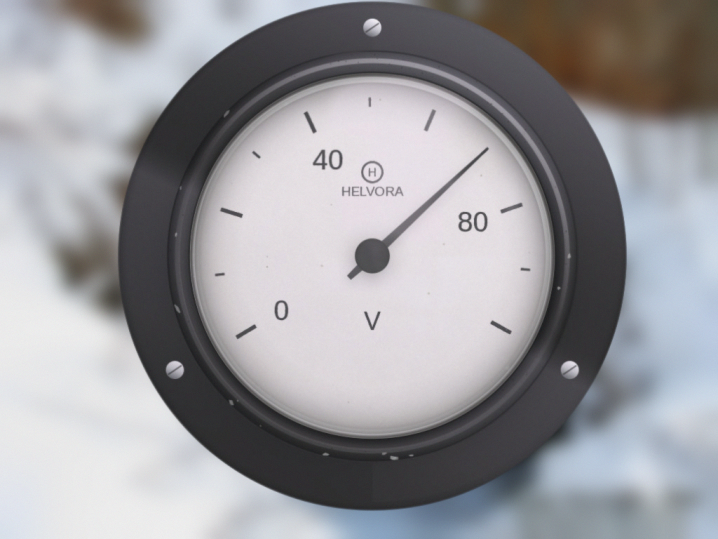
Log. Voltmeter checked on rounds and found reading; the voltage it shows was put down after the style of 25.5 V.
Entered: 70 V
